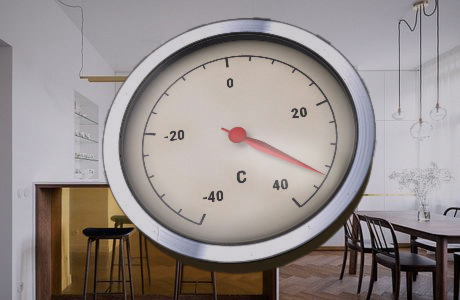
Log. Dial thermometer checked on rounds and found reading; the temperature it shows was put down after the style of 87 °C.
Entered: 34 °C
